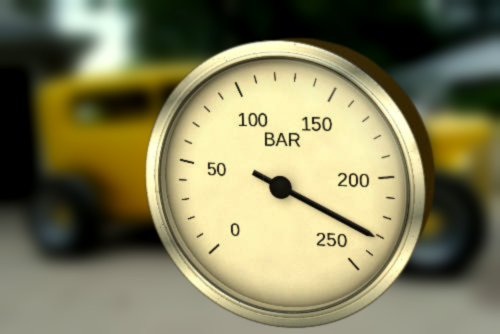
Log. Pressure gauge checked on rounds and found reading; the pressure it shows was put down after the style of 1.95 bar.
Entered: 230 bar
